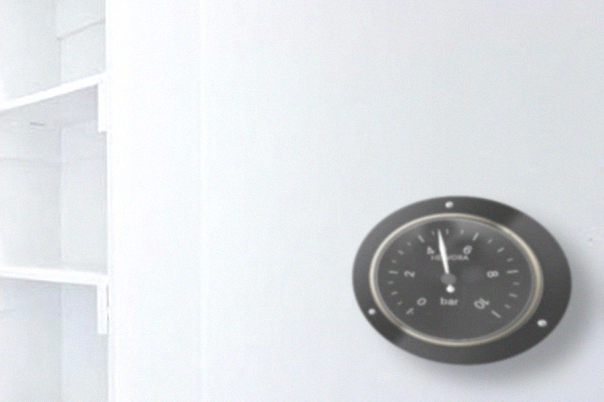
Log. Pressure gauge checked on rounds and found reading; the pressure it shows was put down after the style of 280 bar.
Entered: 4.75 bar
